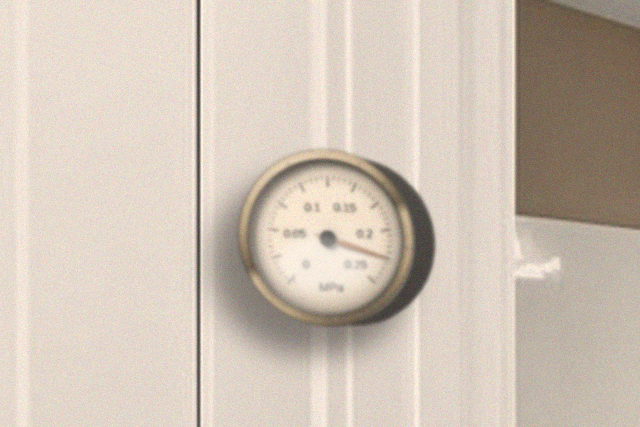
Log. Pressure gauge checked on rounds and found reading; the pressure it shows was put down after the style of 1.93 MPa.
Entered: 0.225 MPa
